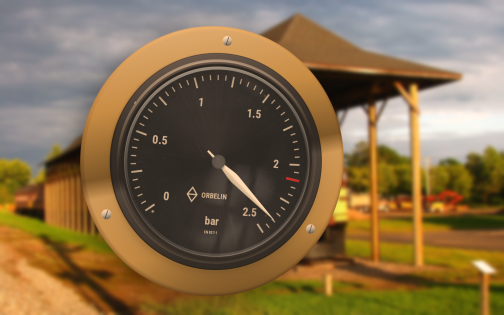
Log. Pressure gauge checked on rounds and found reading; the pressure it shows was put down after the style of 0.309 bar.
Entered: 2.4 bar
